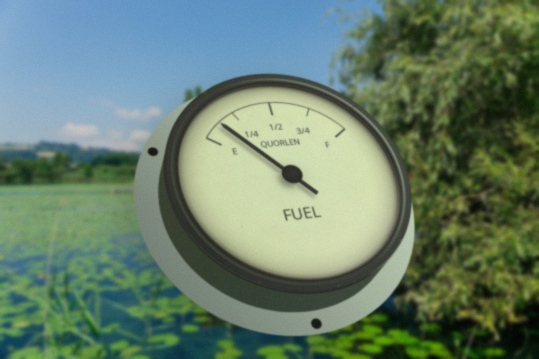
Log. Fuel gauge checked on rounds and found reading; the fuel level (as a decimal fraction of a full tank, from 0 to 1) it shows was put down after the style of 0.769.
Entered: 0.125
